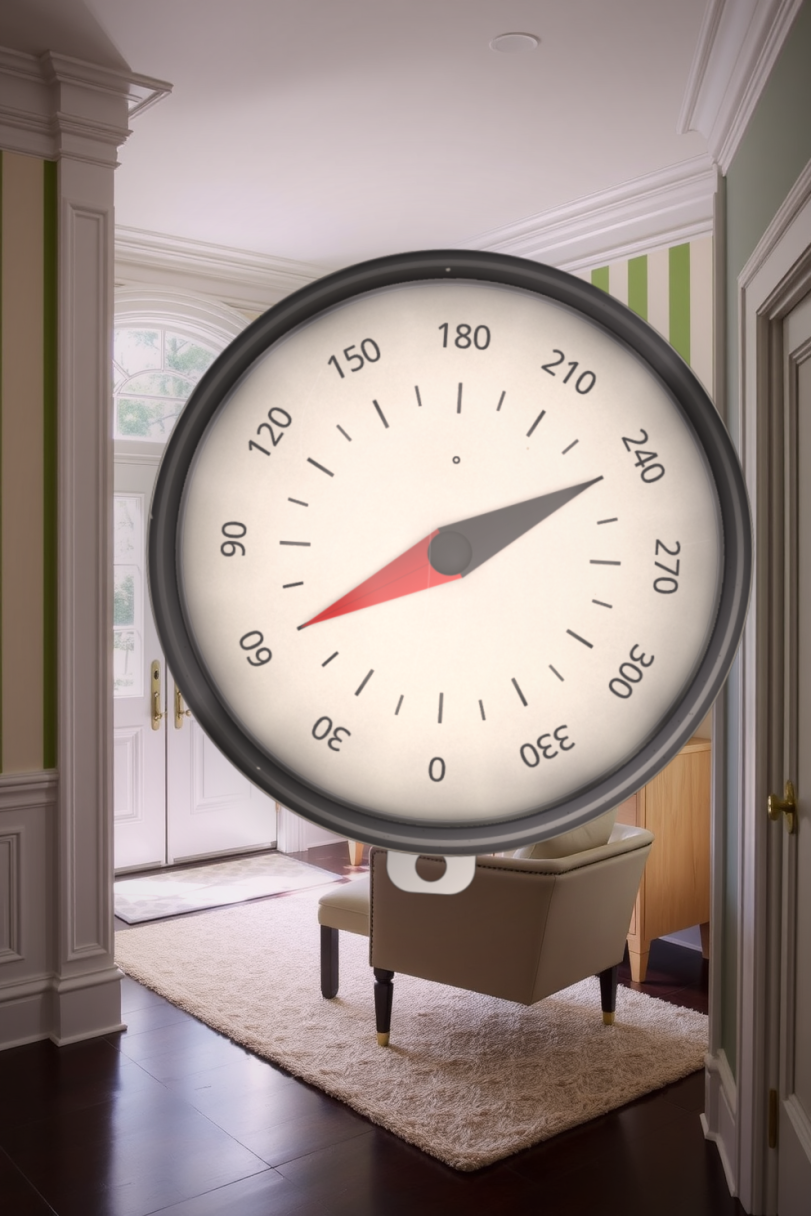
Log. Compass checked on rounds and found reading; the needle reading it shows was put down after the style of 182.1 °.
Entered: 60 °
